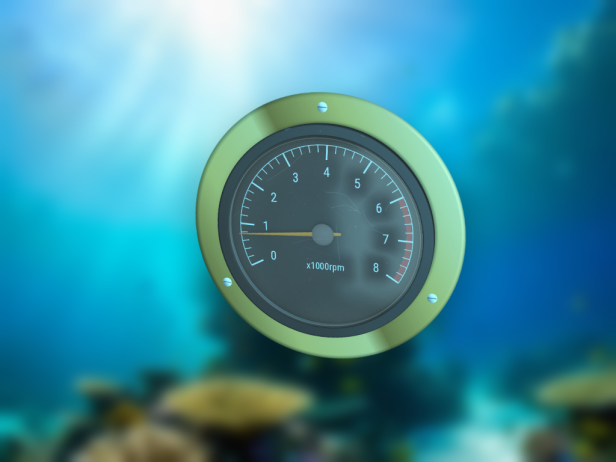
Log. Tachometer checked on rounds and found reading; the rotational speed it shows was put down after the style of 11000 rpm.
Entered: 800 rpm
